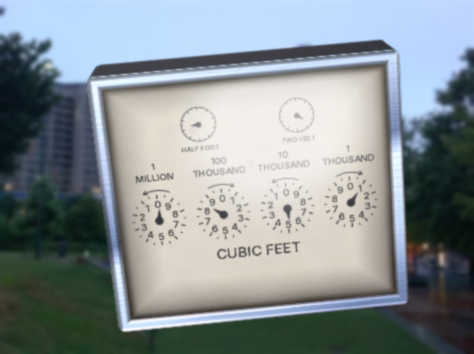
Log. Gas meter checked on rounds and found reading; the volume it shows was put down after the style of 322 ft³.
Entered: 985100 ft³
